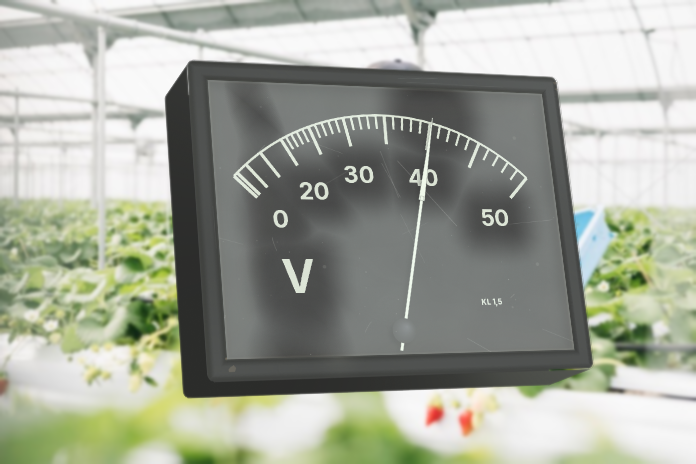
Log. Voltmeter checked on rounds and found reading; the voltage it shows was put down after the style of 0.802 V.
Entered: 40 V
